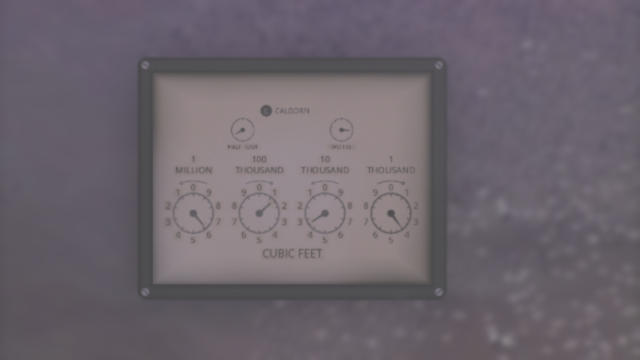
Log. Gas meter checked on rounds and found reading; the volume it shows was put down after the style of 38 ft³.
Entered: 613400 ft³
